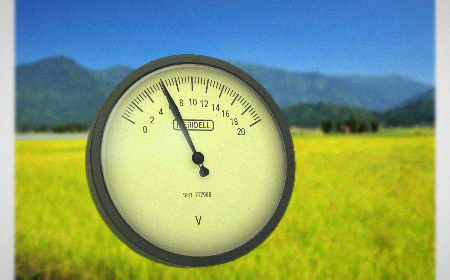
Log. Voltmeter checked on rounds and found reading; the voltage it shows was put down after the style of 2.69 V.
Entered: 6 V
